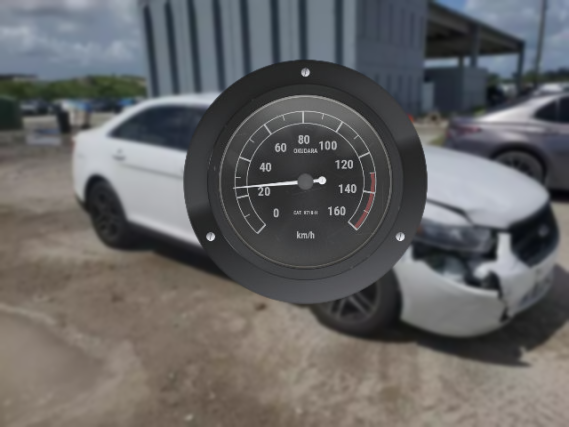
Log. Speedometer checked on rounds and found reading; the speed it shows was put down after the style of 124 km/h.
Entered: 25 km/h
